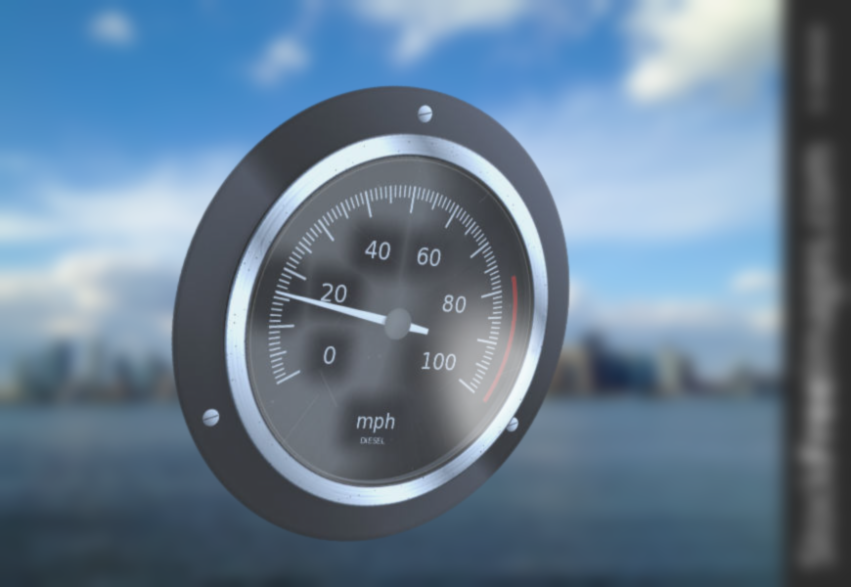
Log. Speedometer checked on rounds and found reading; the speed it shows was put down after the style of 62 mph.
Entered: 16 mph
